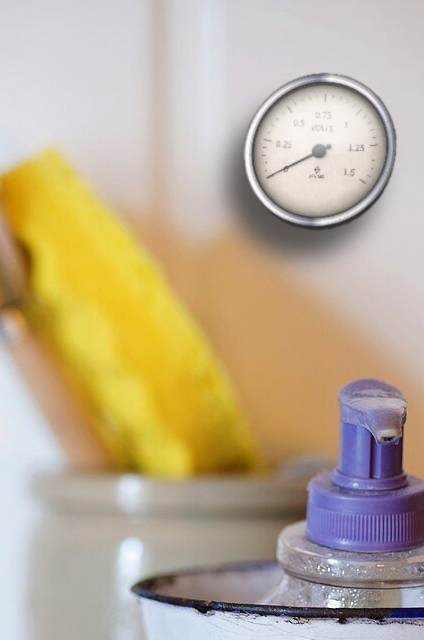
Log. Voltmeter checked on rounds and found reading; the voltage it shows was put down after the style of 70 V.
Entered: 0 V
